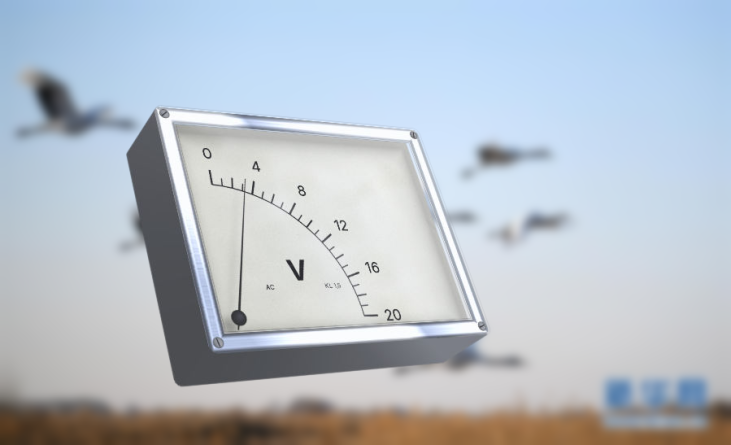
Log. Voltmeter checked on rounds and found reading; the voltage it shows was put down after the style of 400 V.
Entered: 3 V
